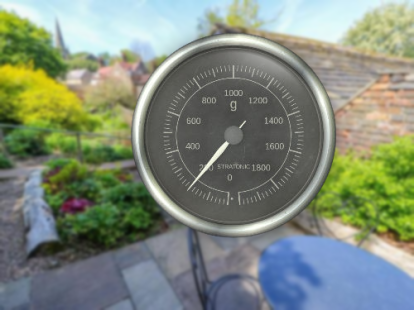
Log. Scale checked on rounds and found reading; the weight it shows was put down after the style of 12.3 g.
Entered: 200 g
